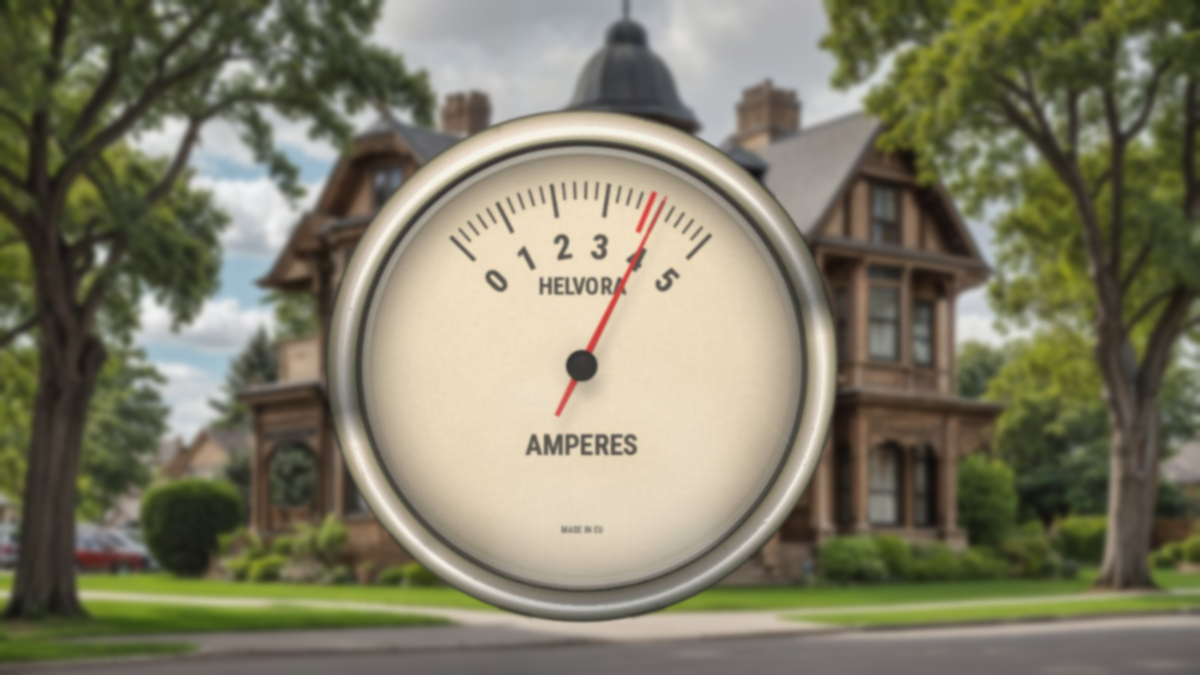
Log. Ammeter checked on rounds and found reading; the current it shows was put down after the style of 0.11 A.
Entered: 4 A
